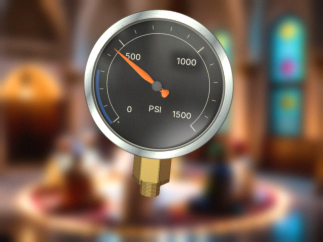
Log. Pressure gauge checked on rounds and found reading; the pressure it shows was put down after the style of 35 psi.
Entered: 450 psi
